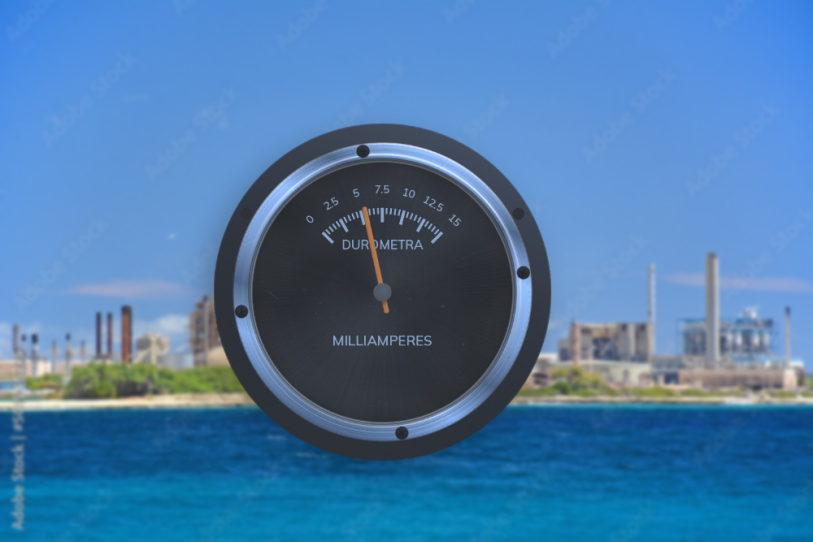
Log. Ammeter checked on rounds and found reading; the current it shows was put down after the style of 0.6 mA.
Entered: 5.5 mA
